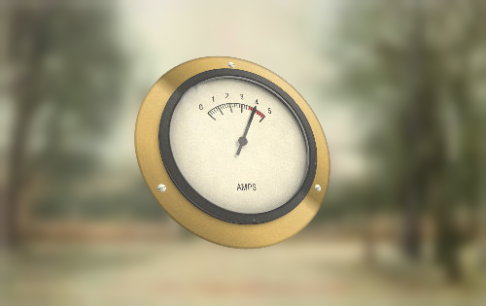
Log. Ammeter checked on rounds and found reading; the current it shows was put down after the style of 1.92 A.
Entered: 4 A
